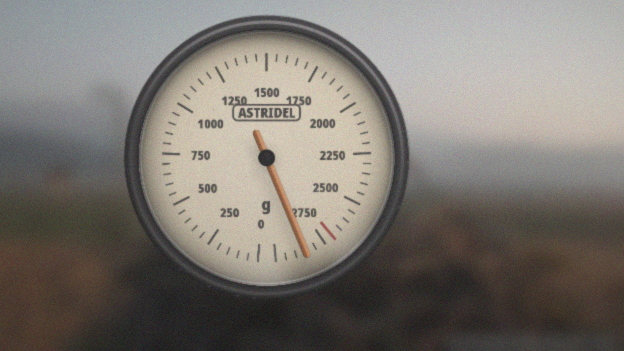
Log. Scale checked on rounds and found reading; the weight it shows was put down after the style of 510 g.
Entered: 2850 g
